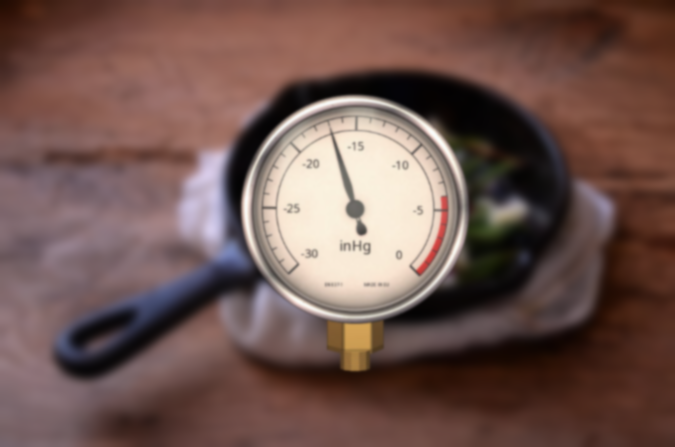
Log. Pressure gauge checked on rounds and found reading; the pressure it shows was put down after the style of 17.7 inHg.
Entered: -17 inHg
